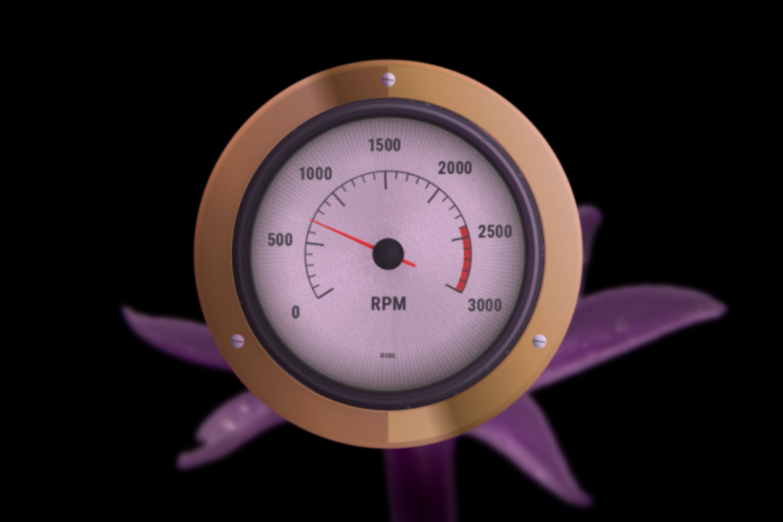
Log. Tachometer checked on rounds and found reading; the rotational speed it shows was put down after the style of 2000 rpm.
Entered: 700 rpm
